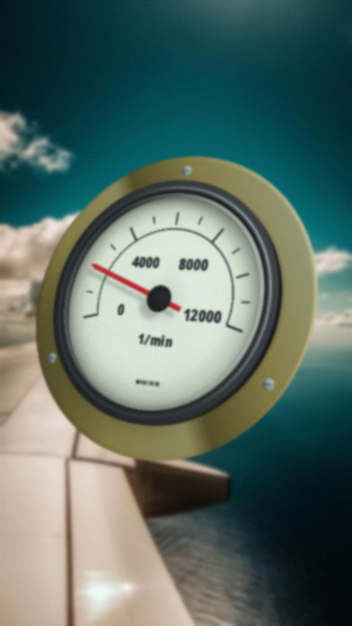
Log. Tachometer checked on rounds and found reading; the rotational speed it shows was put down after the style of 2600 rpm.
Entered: 2000 rpm
